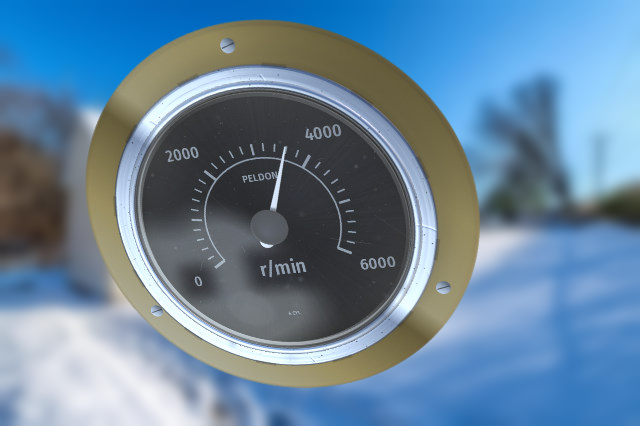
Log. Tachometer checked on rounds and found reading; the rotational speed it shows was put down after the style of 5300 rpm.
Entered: 3600 rpm
